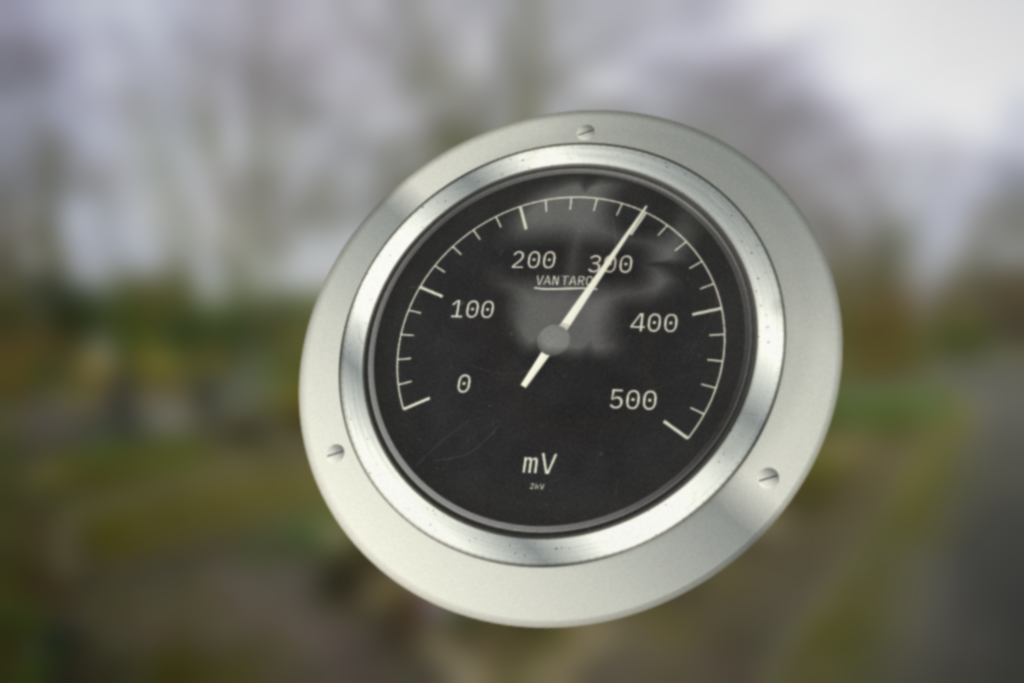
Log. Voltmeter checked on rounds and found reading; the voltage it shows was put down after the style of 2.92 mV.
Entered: 300 mV
